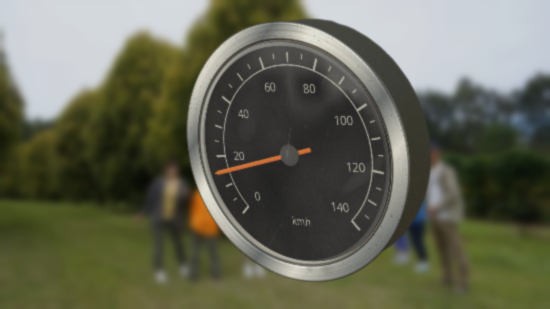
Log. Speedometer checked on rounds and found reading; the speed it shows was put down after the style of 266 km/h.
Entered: 15 km/h
